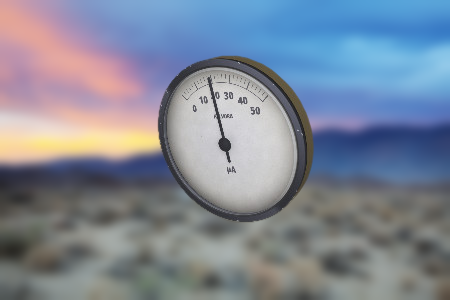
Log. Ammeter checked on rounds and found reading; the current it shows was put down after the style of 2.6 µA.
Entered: 20 µA
